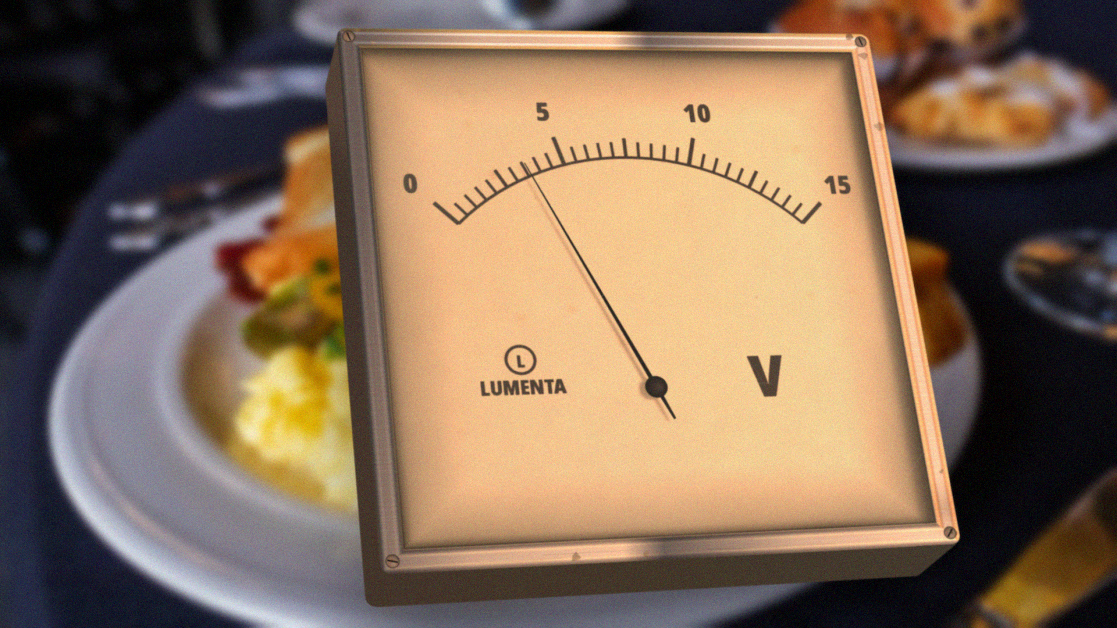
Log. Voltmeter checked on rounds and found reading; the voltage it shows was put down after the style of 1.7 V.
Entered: 3.5 V
